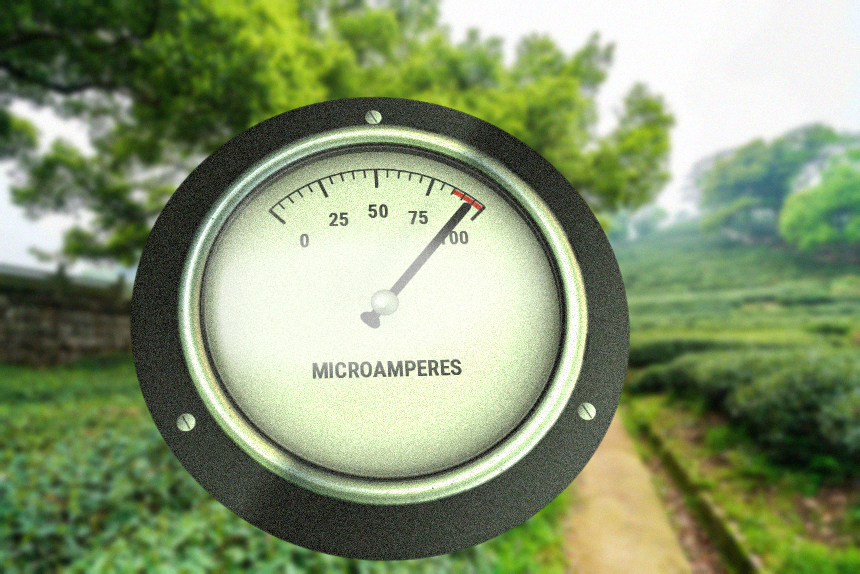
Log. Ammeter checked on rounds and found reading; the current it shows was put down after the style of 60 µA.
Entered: 95 µA
